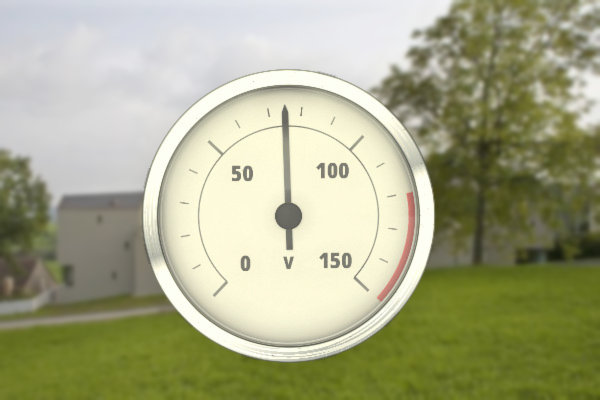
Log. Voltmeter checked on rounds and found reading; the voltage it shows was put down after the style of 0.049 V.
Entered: 75 V
